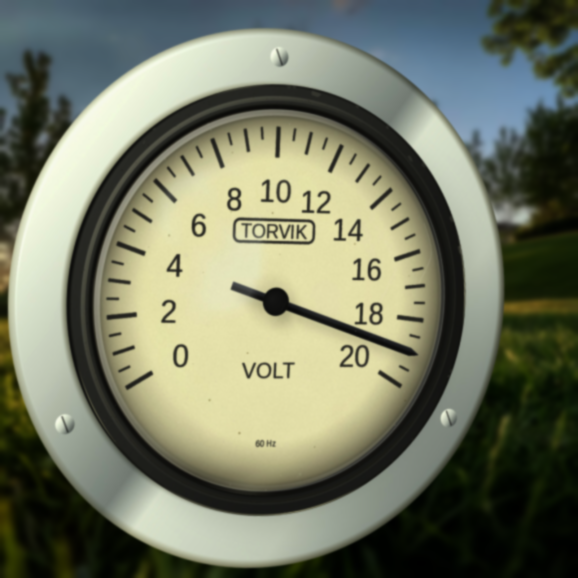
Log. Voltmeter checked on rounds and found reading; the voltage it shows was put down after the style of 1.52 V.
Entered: 19 V
